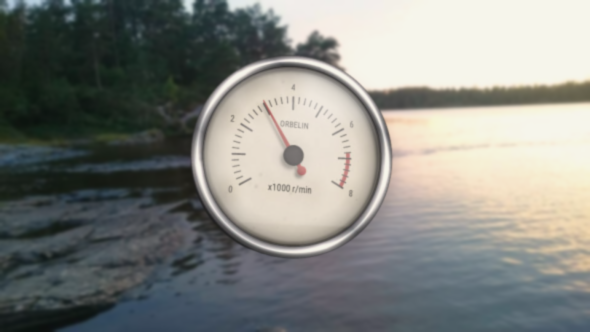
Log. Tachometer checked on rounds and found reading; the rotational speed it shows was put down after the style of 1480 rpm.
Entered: 3000 rpm
